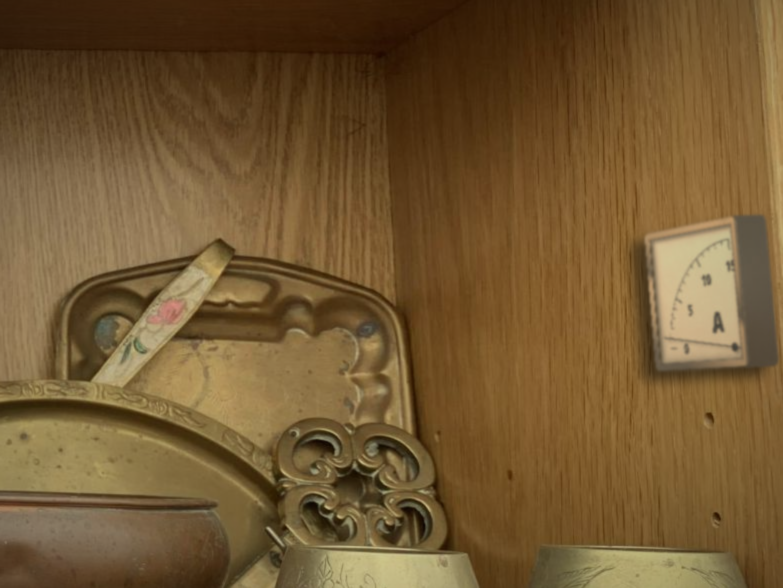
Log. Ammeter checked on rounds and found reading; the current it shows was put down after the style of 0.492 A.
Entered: 1 A
